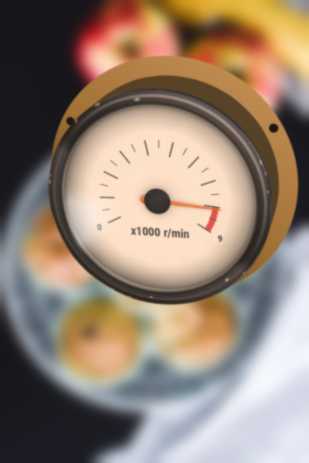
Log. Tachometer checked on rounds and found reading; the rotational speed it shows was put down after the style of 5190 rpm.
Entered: 8000 rpm
